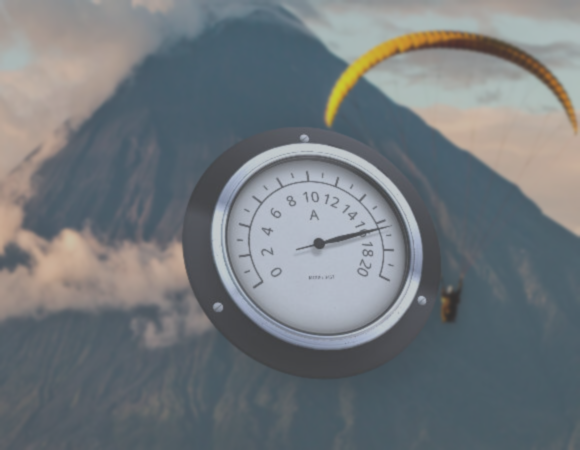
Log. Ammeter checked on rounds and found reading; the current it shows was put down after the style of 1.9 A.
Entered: 16.5 A
